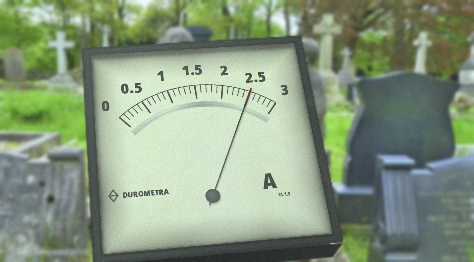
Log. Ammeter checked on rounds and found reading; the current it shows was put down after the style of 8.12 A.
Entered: 2.5 A
